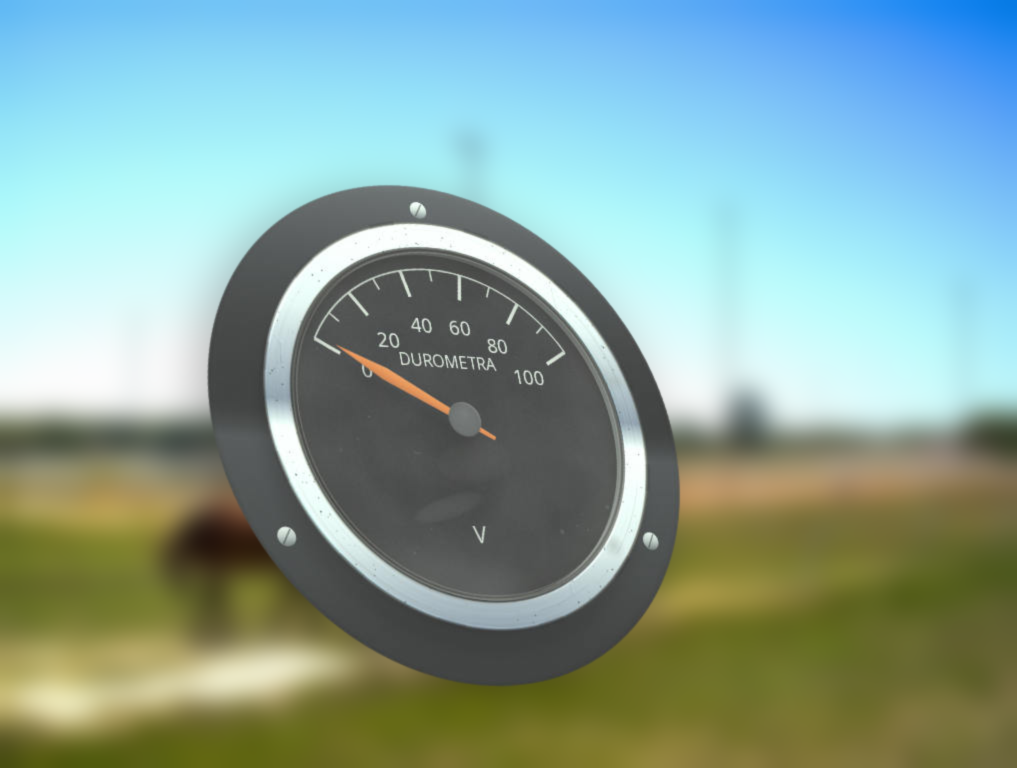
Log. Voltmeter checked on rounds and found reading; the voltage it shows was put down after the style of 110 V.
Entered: 0 V
